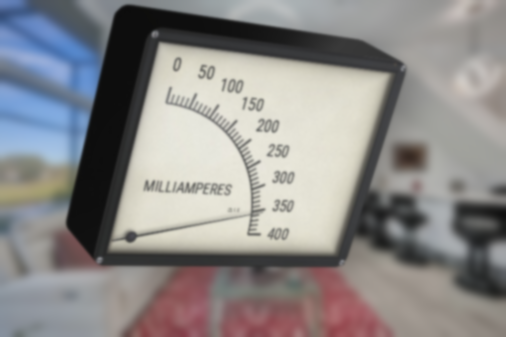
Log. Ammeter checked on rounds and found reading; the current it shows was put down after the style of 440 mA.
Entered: 350 mA
